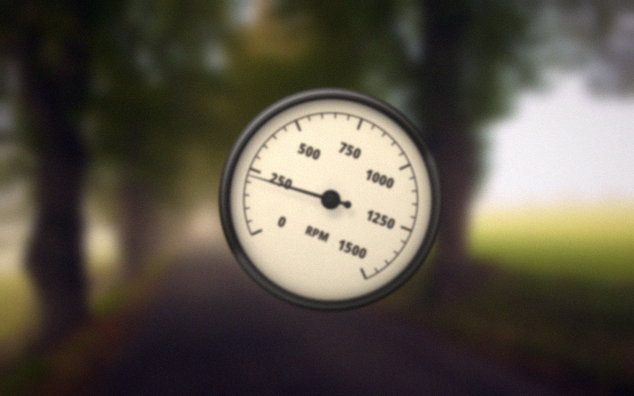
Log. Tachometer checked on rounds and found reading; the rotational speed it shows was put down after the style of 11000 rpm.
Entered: 225 rpm
